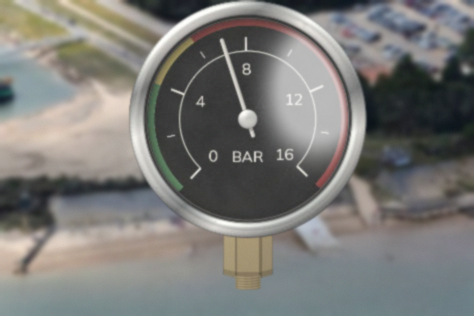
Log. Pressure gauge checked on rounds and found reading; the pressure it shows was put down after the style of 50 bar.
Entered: 7 bar
